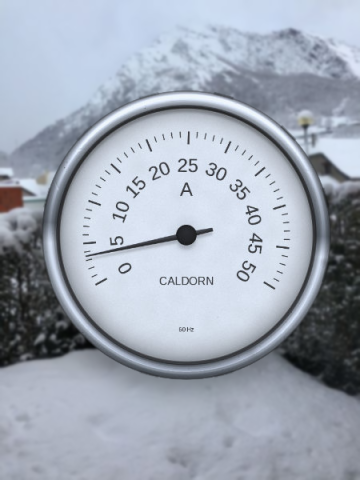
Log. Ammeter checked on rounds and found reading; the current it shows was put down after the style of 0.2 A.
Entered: 3.5 A
